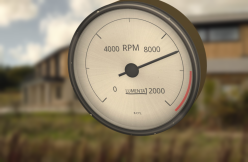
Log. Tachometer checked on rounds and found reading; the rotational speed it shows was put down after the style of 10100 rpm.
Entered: 9000 rpm
